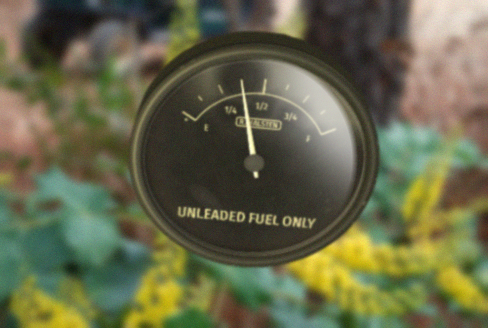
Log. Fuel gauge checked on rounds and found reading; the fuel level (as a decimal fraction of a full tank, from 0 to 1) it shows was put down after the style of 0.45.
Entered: 0.375
